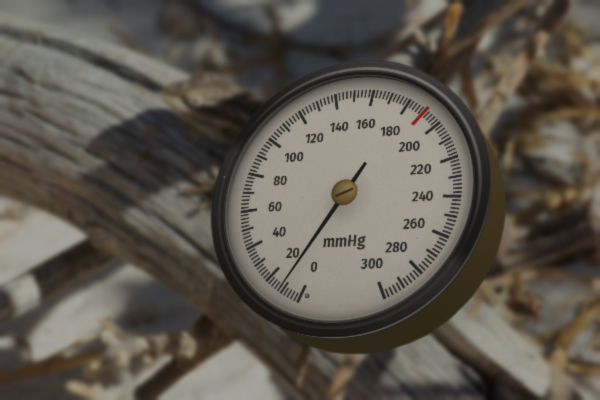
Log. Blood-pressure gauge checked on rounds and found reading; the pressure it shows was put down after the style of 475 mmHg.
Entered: 10 mmHg
